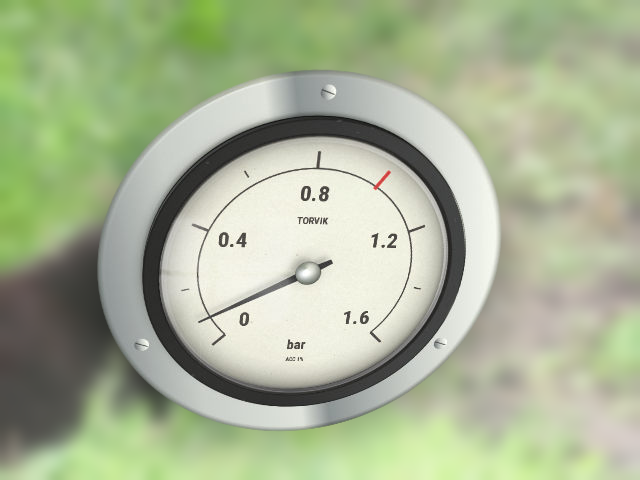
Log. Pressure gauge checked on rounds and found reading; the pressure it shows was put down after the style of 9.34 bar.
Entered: 0.1 bar
